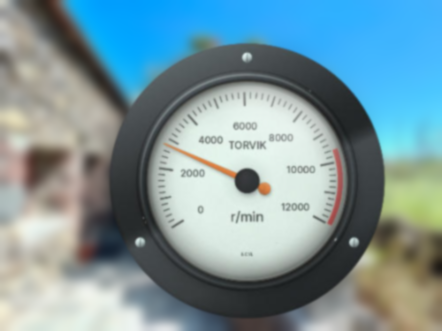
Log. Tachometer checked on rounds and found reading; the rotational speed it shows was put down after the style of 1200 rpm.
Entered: 2800 rpm
